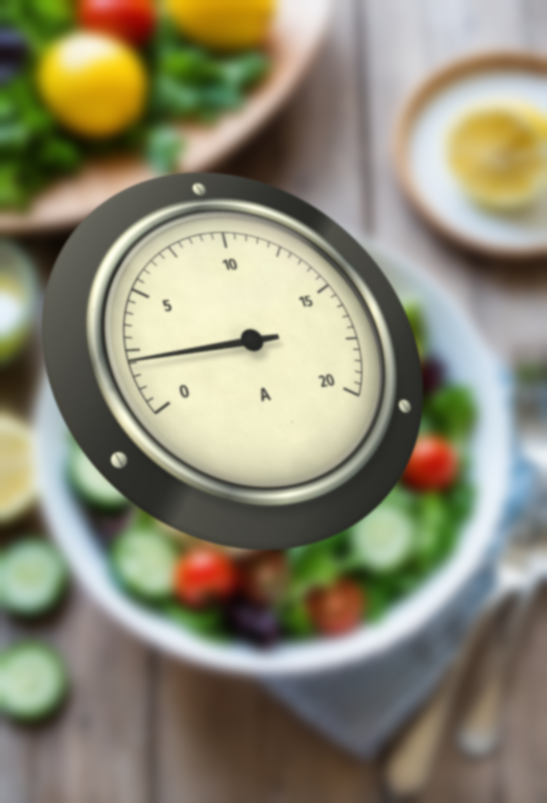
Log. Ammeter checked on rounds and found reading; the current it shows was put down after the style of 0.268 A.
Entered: 2 A
